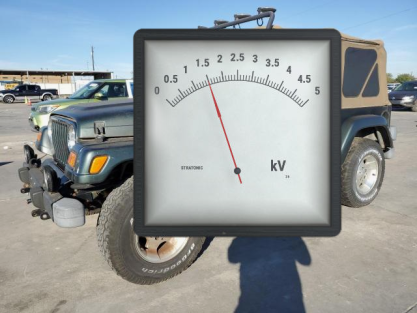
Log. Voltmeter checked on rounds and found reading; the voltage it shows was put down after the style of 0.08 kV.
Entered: 1.5 kV
